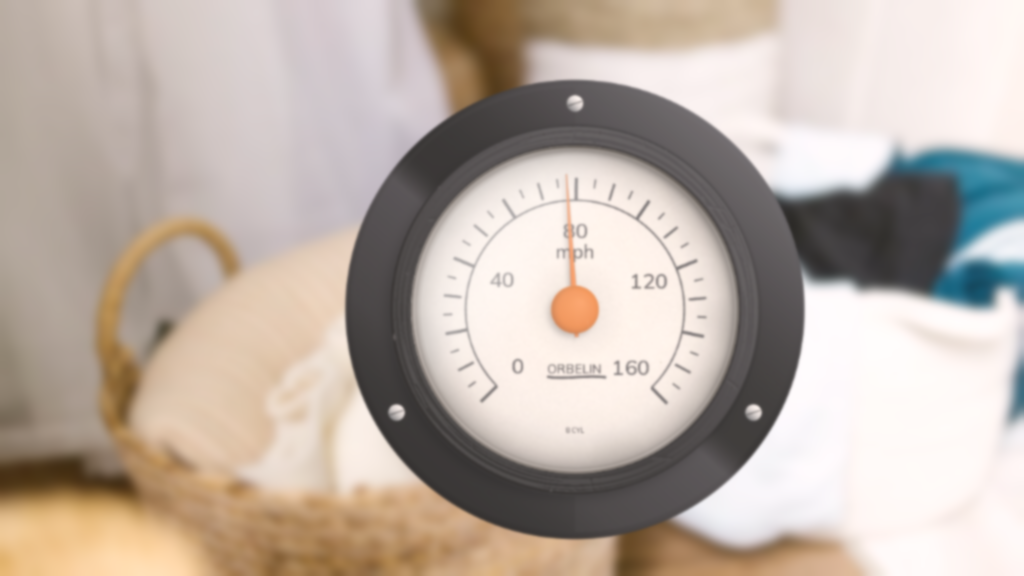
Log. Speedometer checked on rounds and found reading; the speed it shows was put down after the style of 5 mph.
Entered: 77.5 mph
